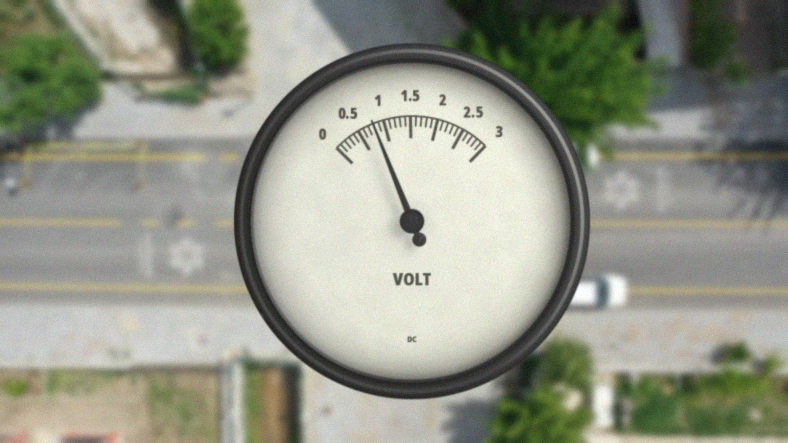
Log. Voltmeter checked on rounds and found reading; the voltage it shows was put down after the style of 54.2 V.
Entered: 0.8 V
